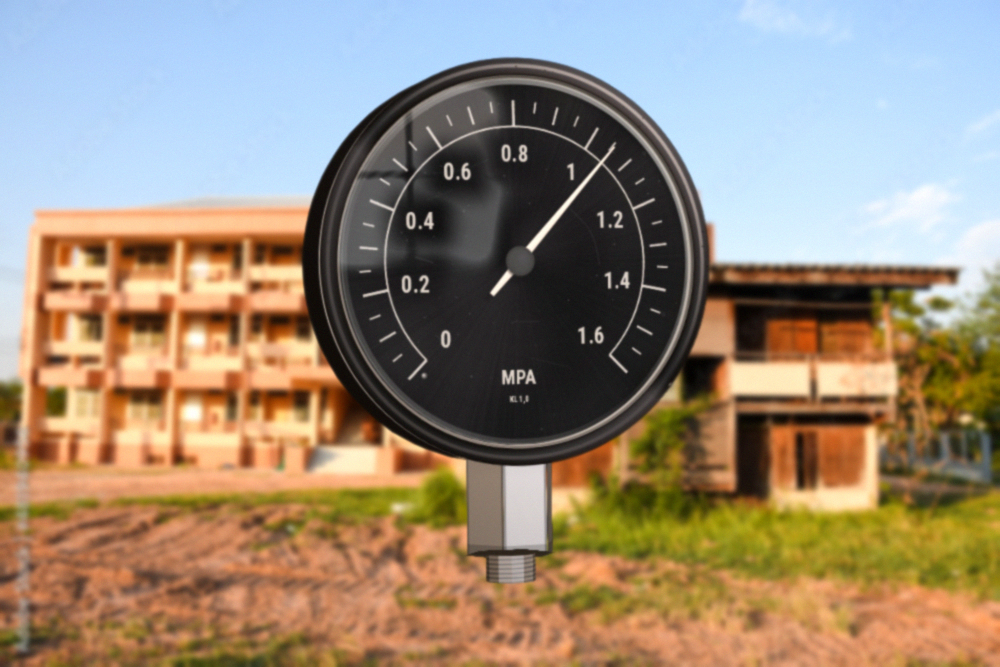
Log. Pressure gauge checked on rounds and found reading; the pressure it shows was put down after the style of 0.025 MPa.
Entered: 1.05 MPa
